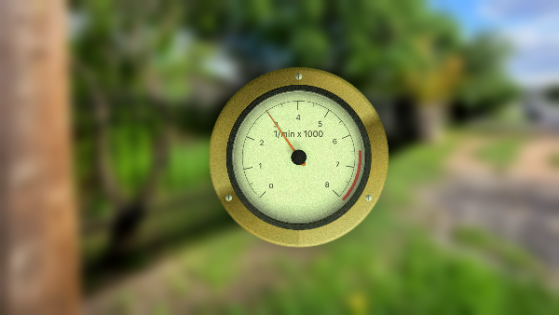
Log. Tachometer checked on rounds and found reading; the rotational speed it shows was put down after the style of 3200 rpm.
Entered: 3000 rpm
